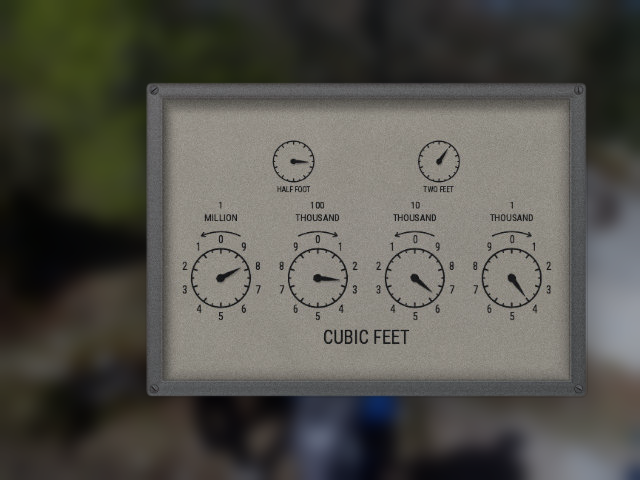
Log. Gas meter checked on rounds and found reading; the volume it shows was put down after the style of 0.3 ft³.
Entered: 826400 ft³
